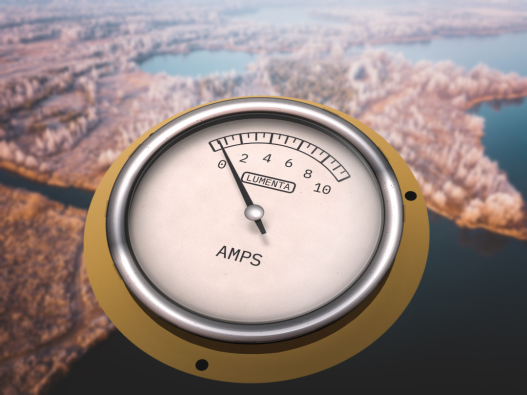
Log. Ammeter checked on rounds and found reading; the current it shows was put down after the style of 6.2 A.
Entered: 0.5 A
